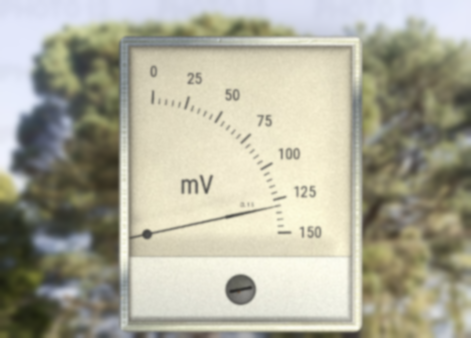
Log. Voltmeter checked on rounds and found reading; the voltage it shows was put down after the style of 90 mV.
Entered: 130 mV
